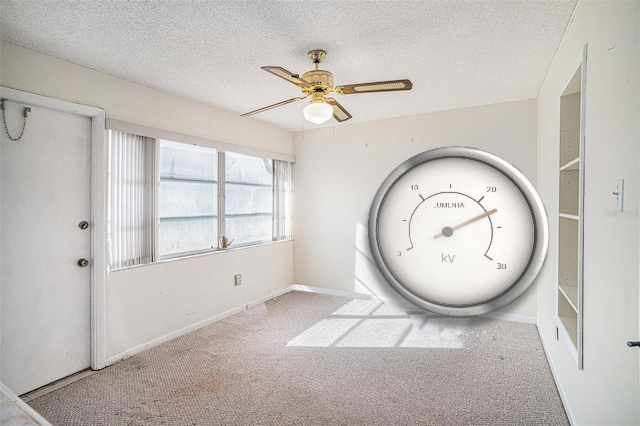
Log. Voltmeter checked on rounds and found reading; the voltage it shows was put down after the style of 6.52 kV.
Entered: 22.5 kV
